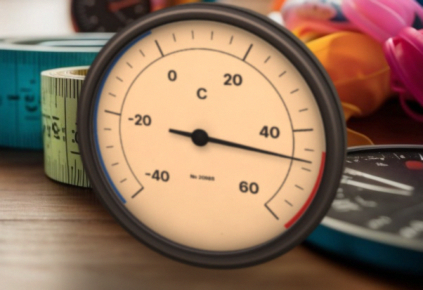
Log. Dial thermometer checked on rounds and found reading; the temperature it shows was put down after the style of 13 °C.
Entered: 46 °C
